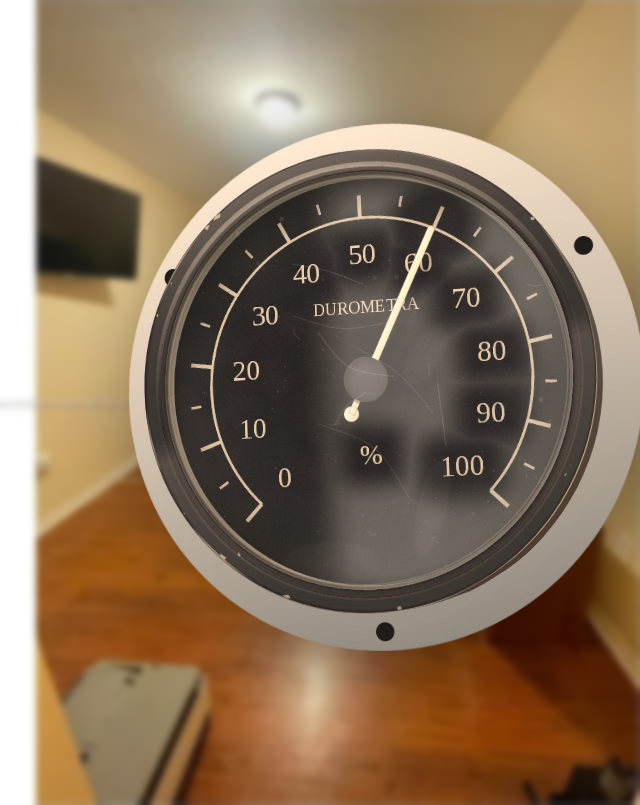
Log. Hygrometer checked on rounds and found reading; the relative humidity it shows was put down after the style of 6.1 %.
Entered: 60 %
